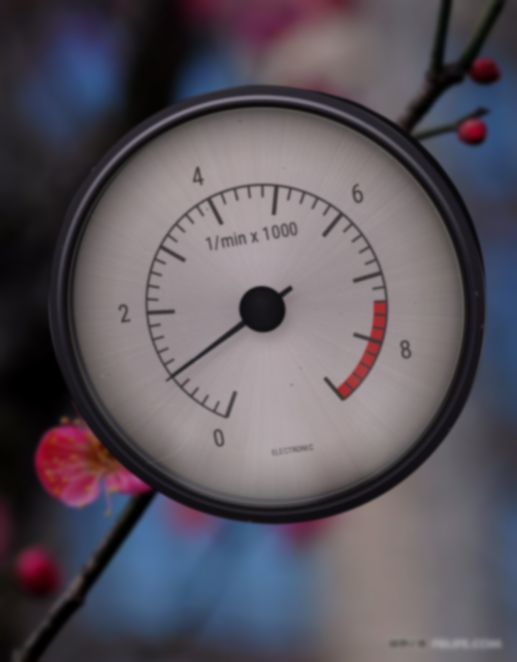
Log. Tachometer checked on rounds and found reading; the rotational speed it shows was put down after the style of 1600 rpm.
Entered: 1000 rpm
